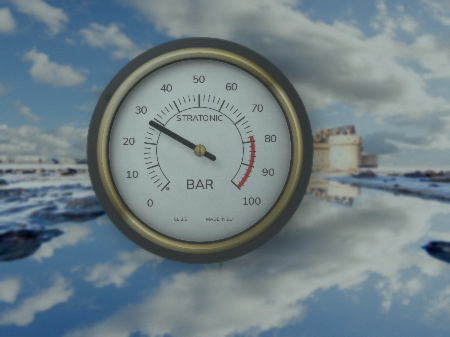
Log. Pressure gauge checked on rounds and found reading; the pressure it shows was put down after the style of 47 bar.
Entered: 28 bar
